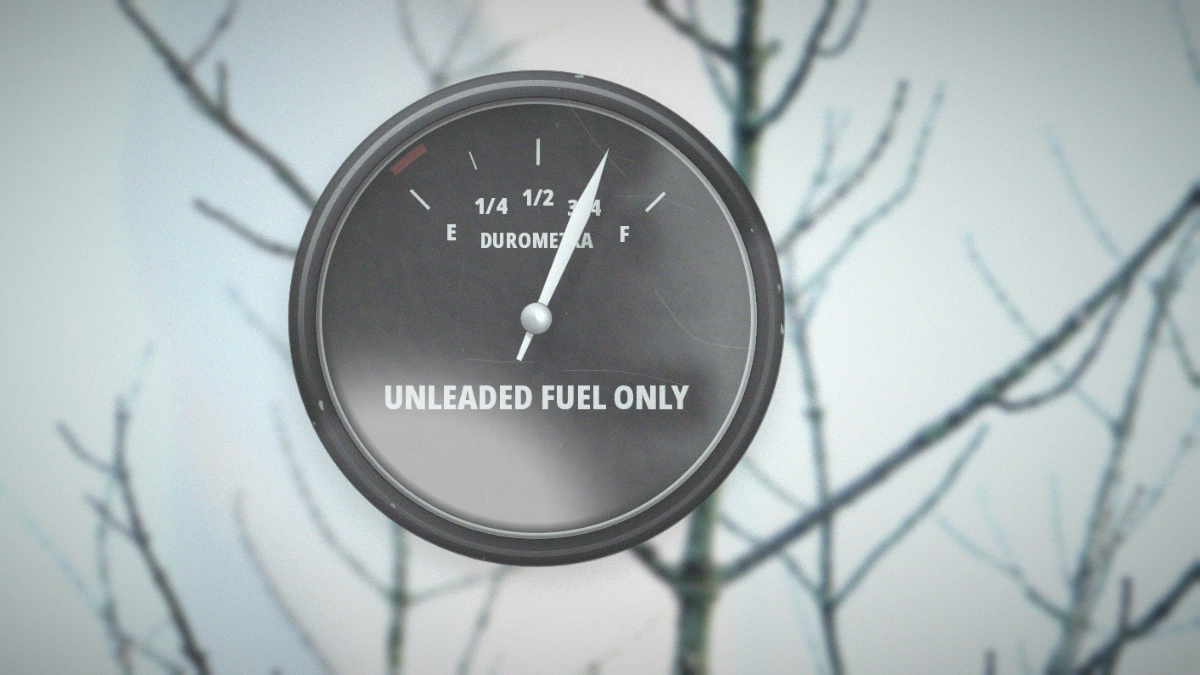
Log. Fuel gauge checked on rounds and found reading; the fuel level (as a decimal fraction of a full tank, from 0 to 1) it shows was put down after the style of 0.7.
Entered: 0.75
